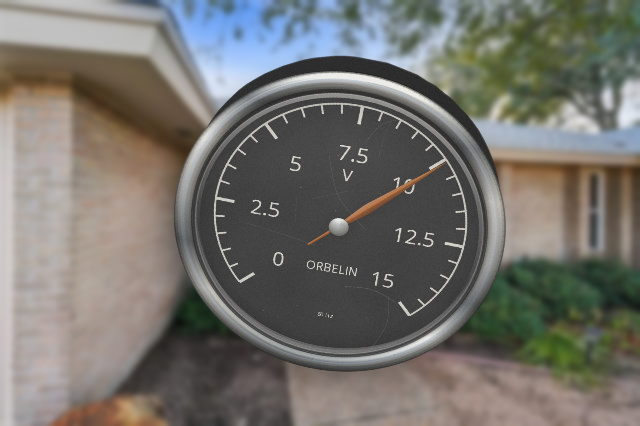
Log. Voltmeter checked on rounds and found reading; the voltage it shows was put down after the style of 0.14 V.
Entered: 10 V
